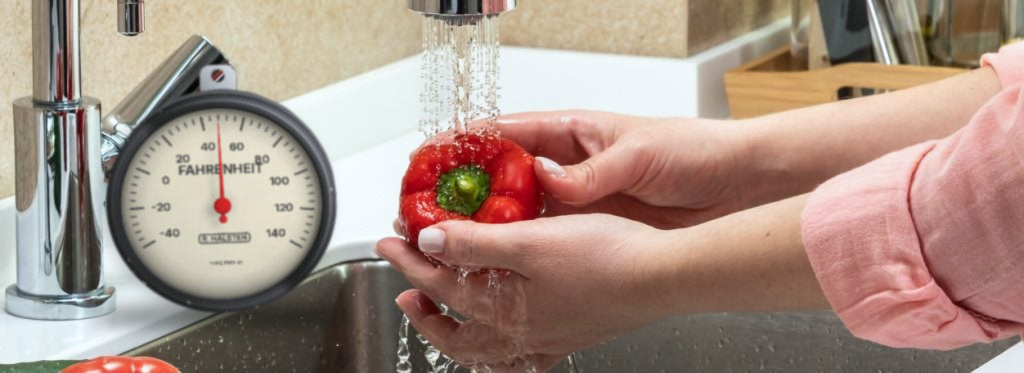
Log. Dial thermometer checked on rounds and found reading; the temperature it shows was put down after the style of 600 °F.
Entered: 48 °F
